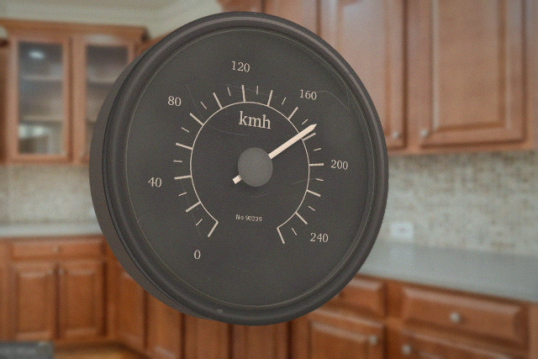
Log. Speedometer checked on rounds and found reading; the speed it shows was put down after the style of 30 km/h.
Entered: 175 km/h
